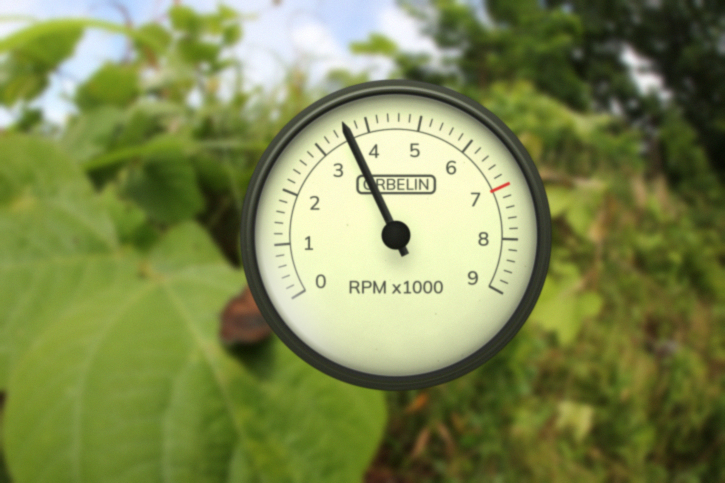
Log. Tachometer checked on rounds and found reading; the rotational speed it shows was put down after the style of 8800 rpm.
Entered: 3600 rpm
